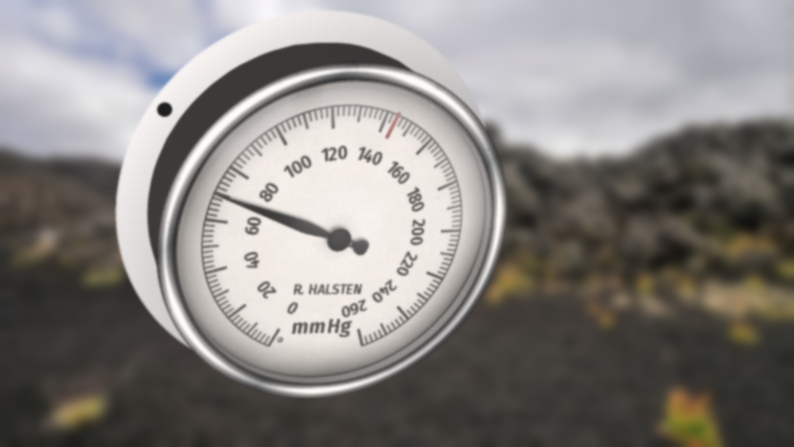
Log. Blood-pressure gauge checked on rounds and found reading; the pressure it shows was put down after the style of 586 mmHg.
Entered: 70 mmHg
